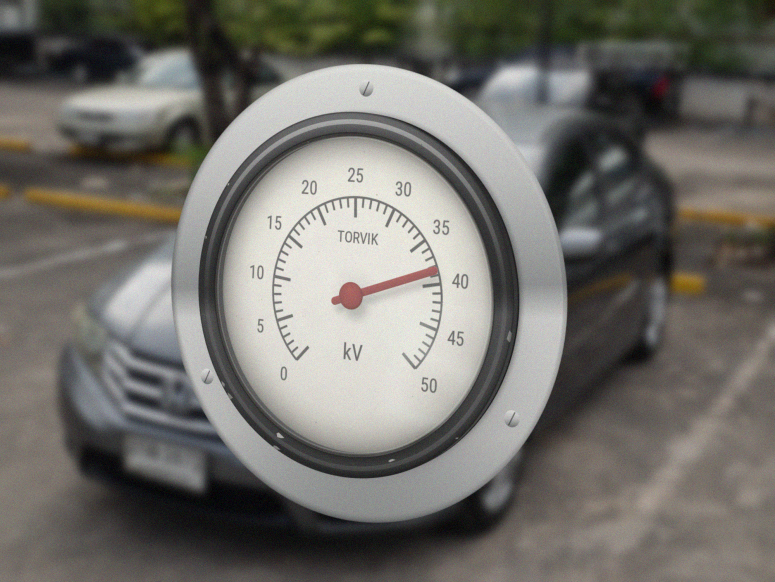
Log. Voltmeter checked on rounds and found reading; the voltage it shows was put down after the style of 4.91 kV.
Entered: 38.5 kV
